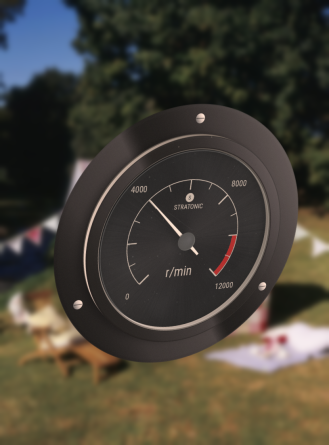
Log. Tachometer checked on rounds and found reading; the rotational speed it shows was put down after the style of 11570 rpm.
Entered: 4000 rpm
